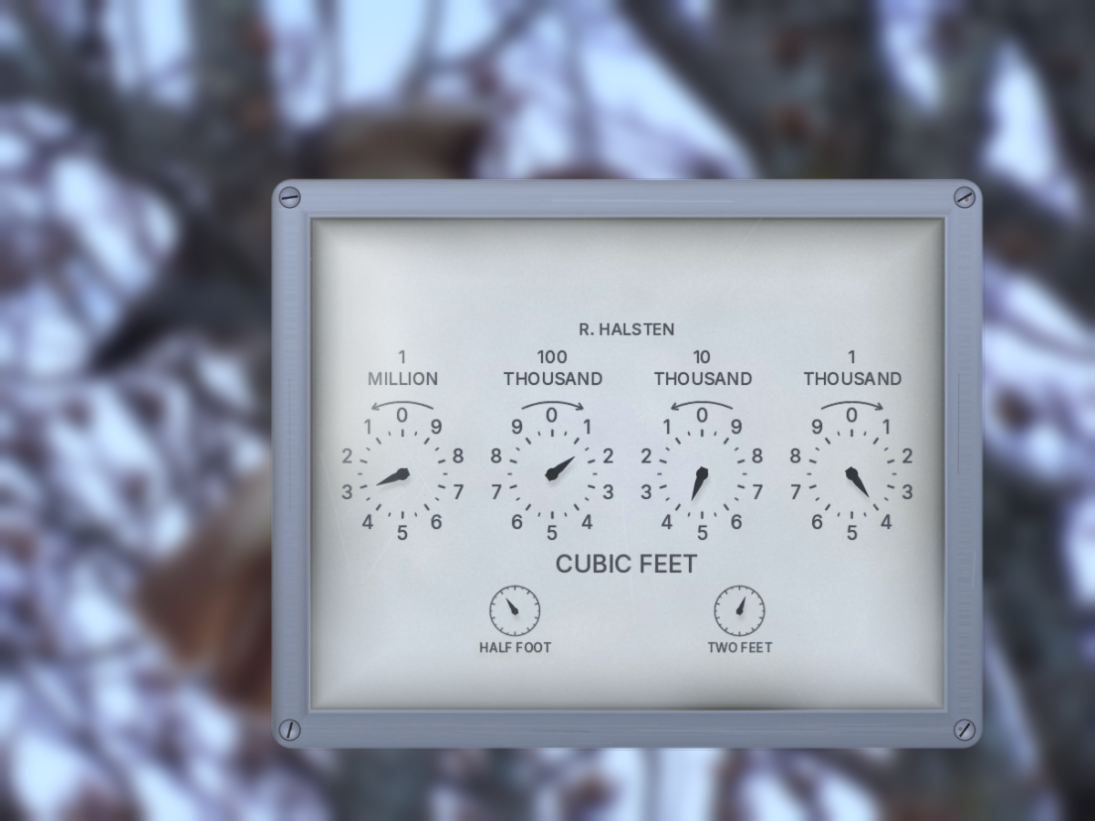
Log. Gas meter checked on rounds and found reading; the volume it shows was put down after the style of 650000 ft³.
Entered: 314400 ft³
